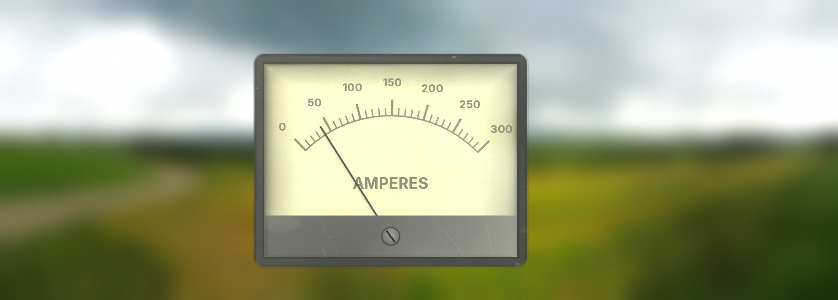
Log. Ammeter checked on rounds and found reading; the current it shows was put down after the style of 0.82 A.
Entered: 40 A
